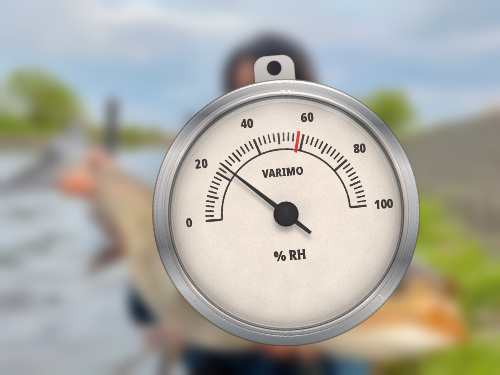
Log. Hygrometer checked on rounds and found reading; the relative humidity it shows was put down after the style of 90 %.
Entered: 24 %
